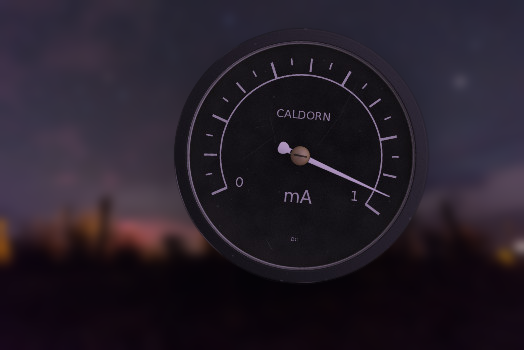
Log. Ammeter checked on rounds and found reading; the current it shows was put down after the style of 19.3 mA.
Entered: 0.95 mA
